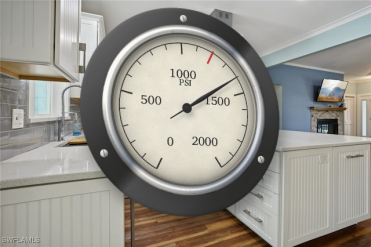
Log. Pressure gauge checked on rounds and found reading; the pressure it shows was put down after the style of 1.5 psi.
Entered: 1400 psi
